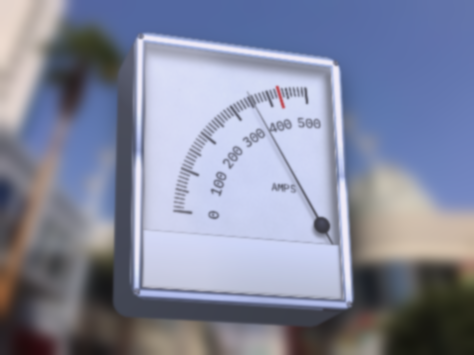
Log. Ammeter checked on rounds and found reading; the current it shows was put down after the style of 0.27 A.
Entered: 350 A
